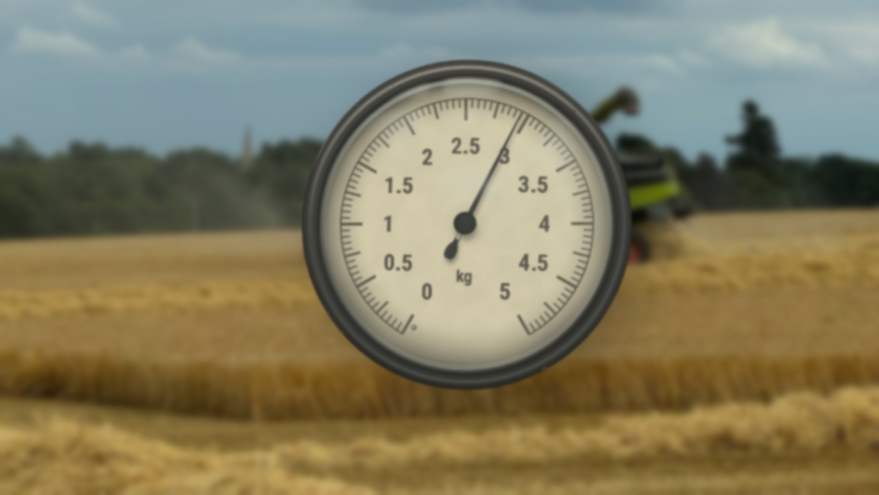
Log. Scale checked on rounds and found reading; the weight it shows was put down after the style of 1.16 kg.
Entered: 2.95 kg
